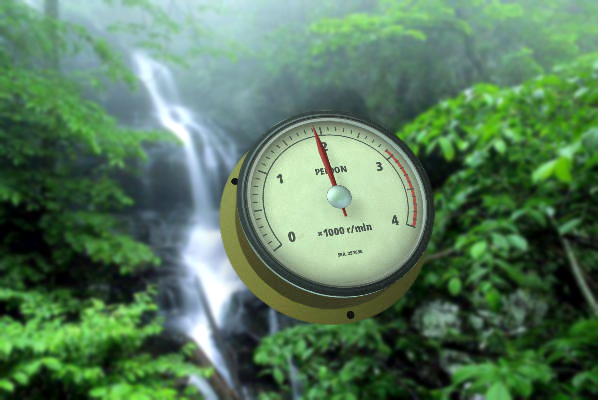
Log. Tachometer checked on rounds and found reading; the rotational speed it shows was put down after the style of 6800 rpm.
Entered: 1900 rpm
